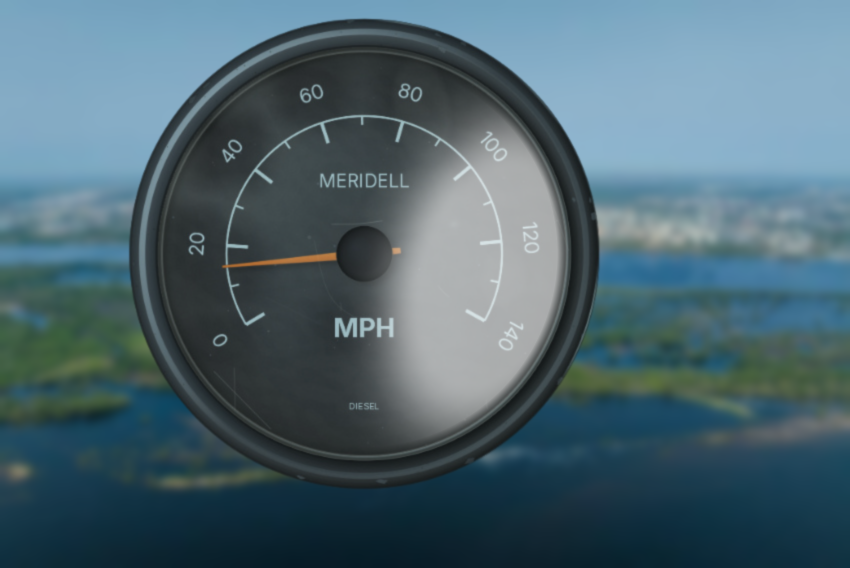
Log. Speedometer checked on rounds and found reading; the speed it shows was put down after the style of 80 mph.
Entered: 15 mph
